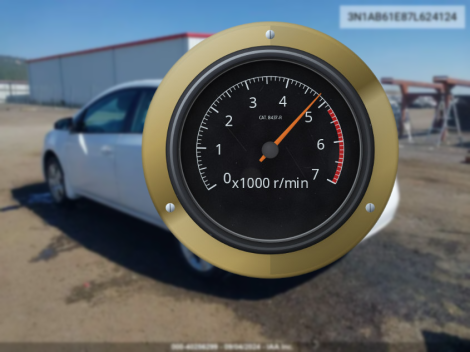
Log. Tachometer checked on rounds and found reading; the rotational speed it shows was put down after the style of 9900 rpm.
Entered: 4800 rpm
